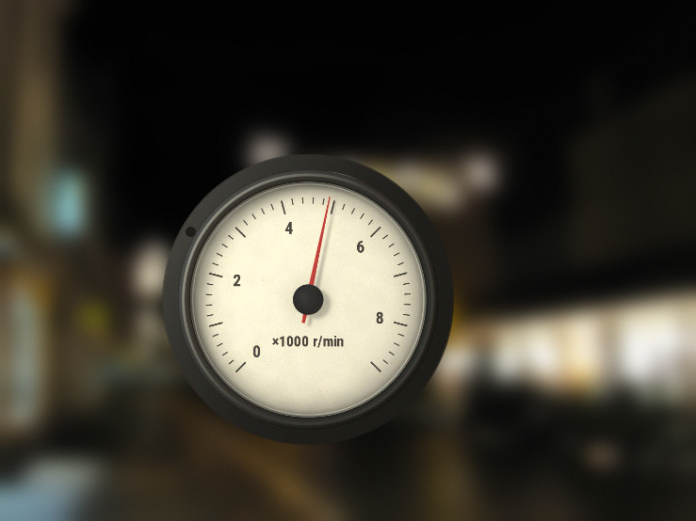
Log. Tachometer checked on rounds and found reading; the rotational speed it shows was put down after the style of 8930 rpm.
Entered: 4900 rpm
